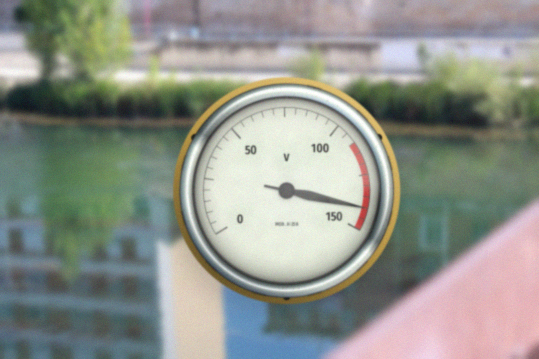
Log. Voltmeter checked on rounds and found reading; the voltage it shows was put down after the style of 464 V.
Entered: 140 V
